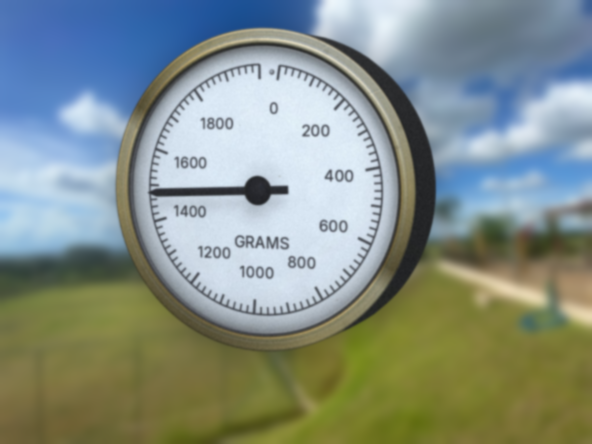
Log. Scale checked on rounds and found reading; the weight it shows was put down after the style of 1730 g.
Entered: 1480 g
